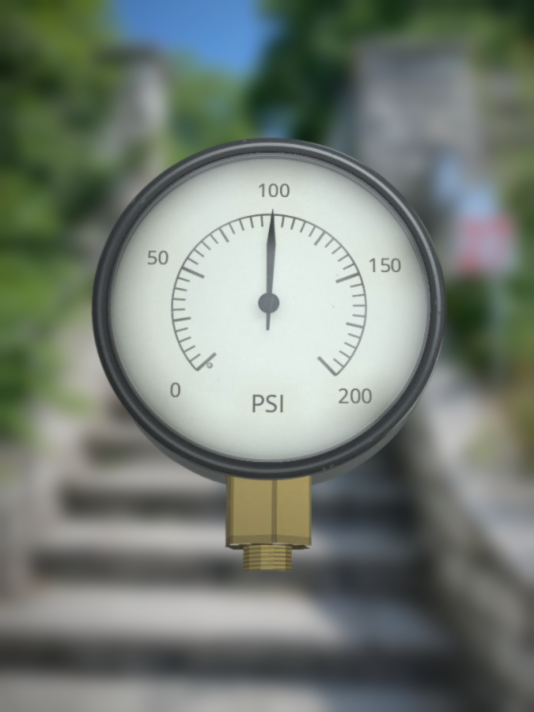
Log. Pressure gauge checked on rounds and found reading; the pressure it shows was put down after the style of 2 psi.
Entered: 100 psi
